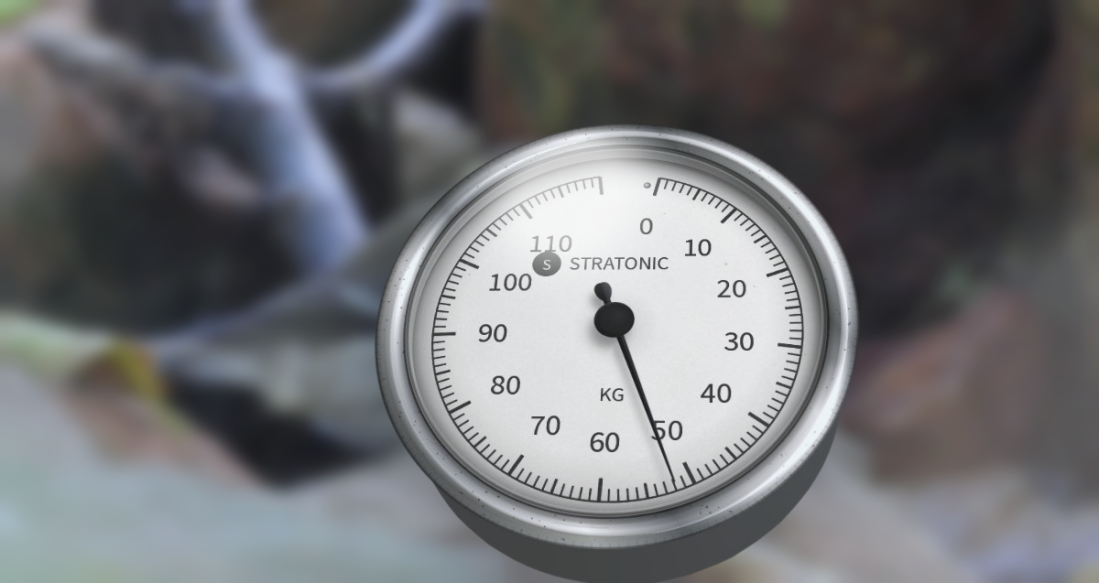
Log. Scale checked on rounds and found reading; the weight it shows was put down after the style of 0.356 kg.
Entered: 52 kg
